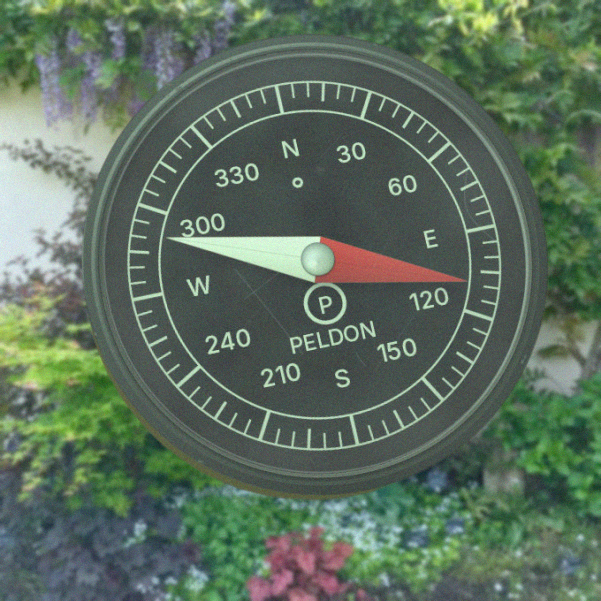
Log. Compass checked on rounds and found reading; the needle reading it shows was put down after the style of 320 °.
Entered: 110 °
